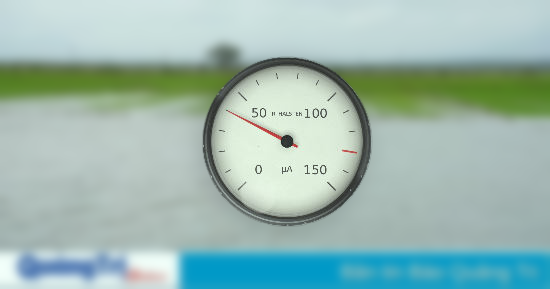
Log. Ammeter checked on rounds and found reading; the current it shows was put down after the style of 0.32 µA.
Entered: 40 µA
